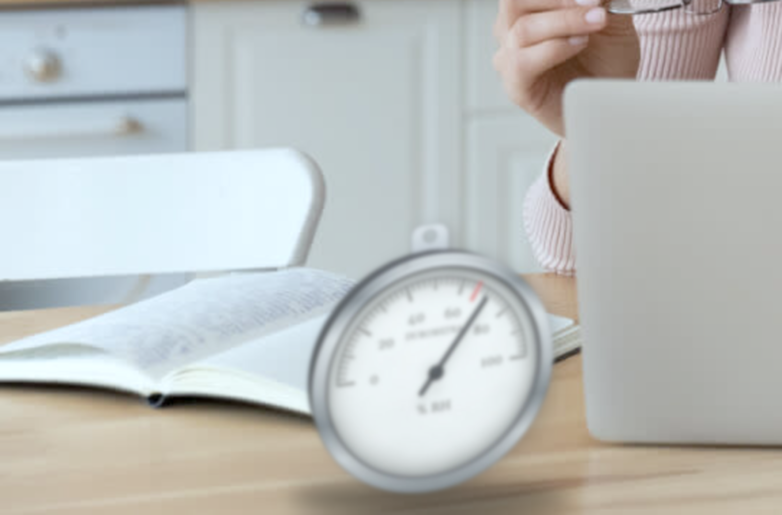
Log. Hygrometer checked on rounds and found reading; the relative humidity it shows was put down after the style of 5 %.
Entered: 70 %
